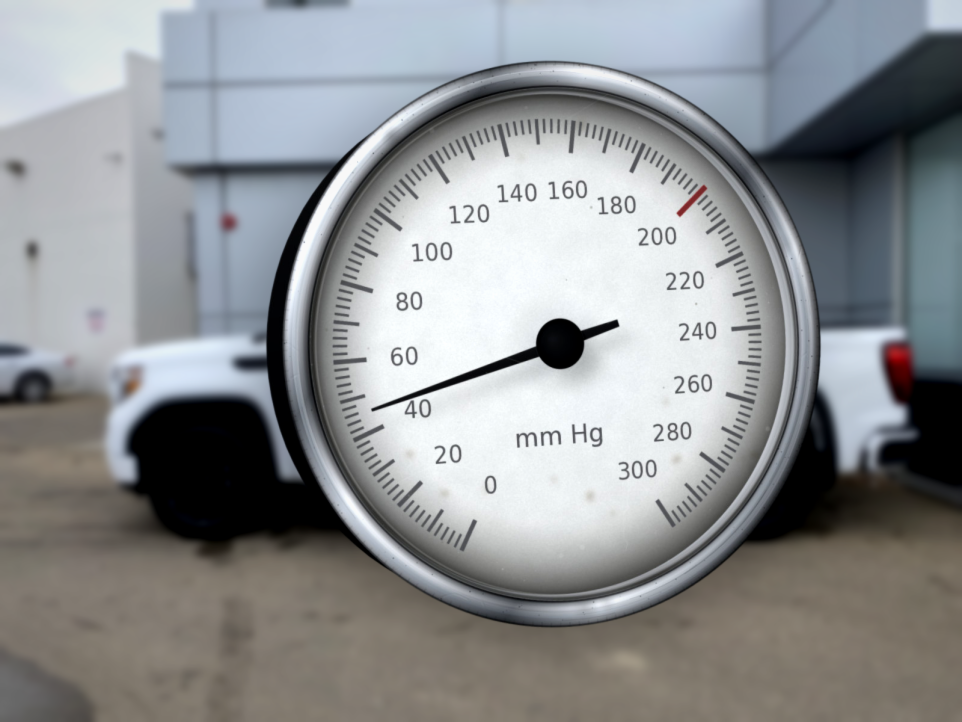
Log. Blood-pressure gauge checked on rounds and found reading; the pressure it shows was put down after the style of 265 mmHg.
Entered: 46 mmHg
